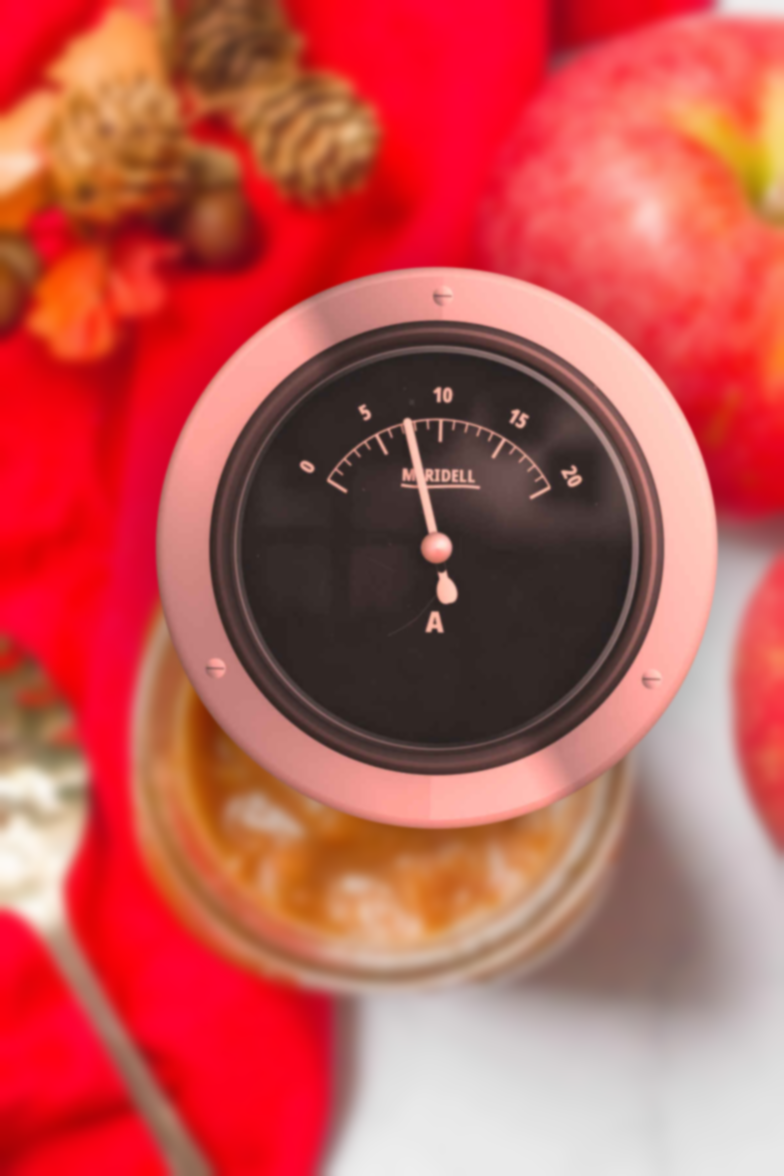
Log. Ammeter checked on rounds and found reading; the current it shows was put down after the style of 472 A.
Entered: 7.5 A
